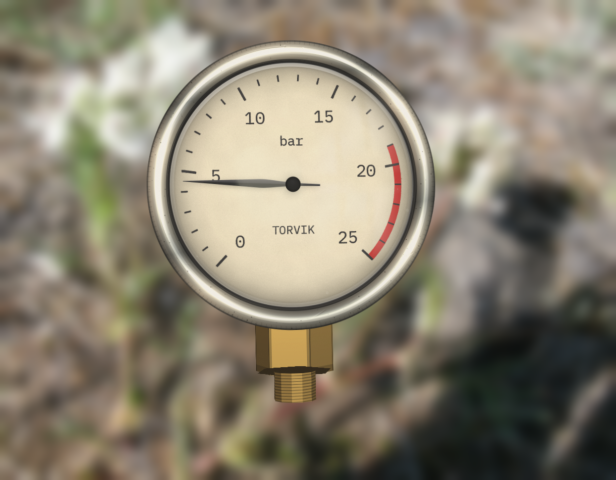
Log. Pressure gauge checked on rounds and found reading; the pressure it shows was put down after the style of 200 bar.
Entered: 4.5 bar
